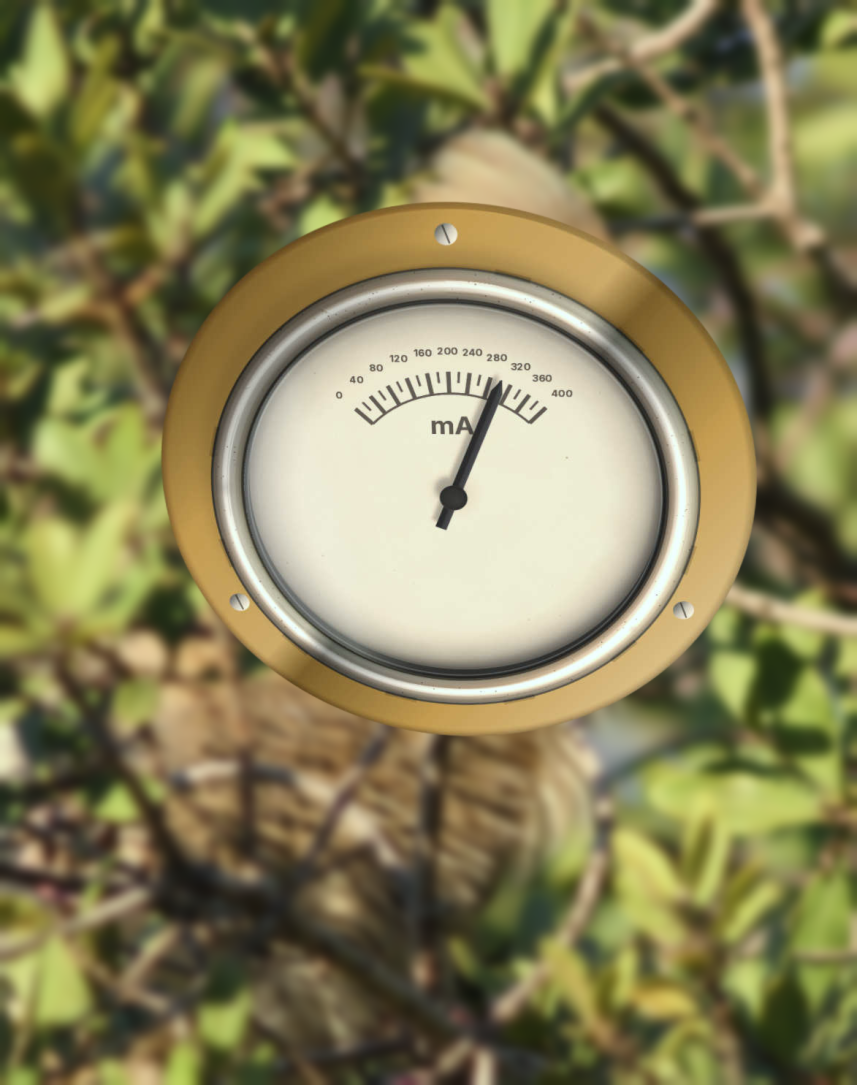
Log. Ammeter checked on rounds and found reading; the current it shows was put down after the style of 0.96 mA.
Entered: 300 mA
